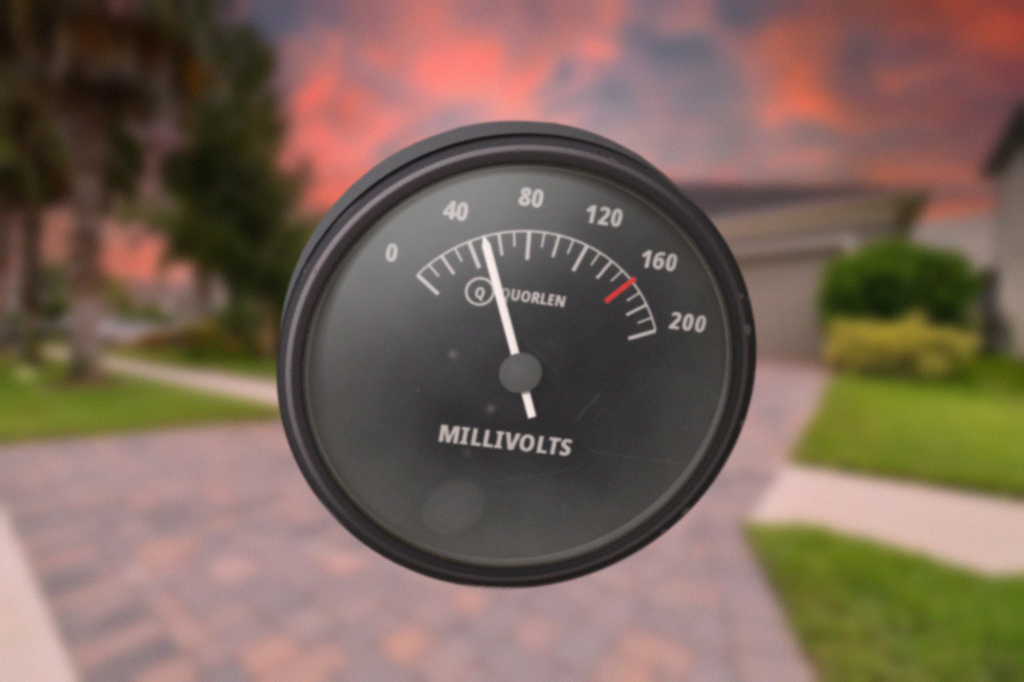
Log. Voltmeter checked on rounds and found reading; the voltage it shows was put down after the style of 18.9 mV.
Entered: 50 mV
